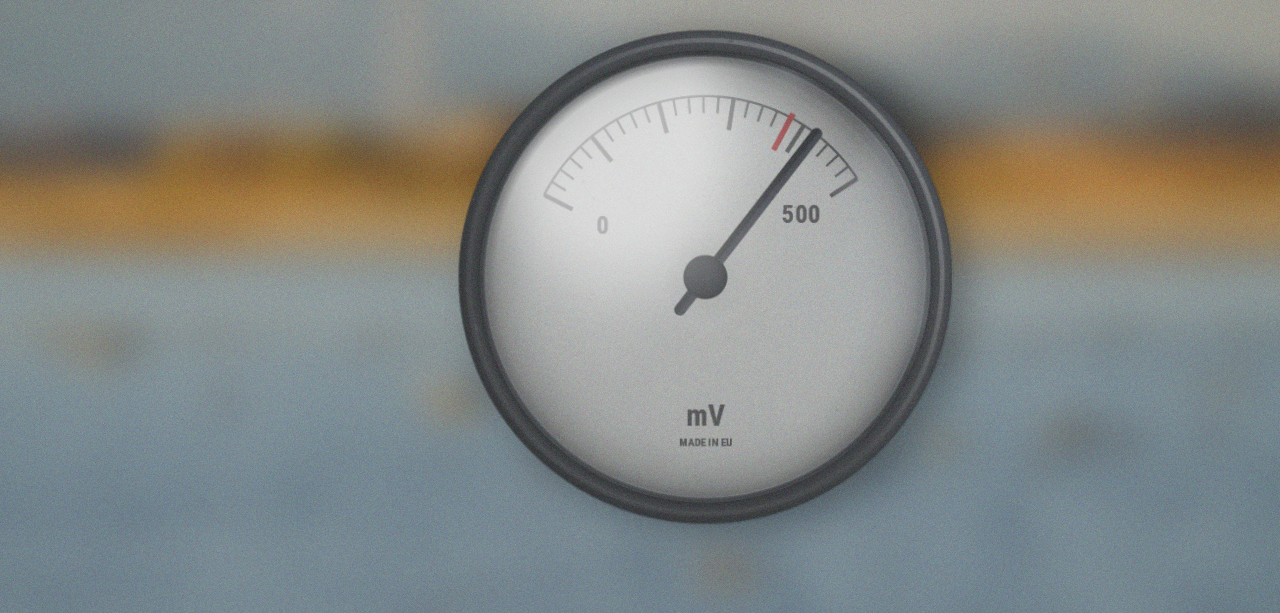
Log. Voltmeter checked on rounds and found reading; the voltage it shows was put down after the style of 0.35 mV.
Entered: 420 mV
